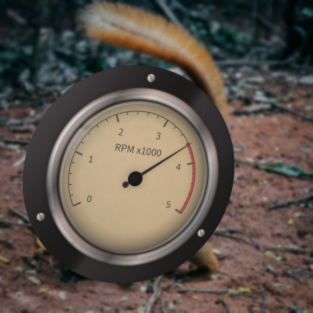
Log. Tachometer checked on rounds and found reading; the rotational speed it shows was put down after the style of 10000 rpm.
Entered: 3600 rpm
